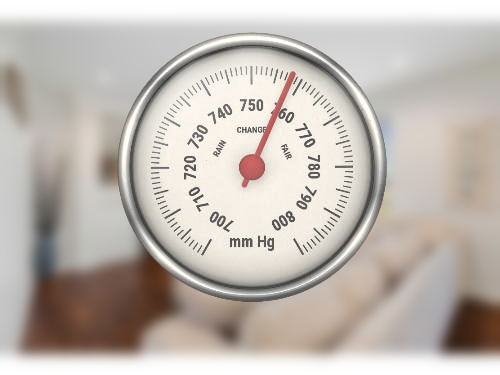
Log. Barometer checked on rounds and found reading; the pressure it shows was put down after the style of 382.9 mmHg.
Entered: 758 mmHg
